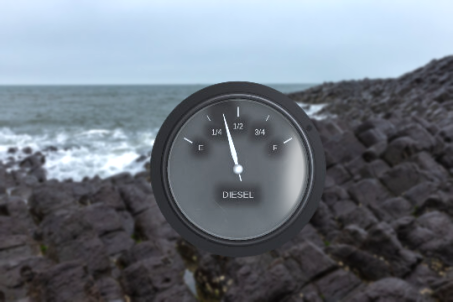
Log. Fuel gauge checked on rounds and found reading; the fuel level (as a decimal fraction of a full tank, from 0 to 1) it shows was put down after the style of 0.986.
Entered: 0.375
